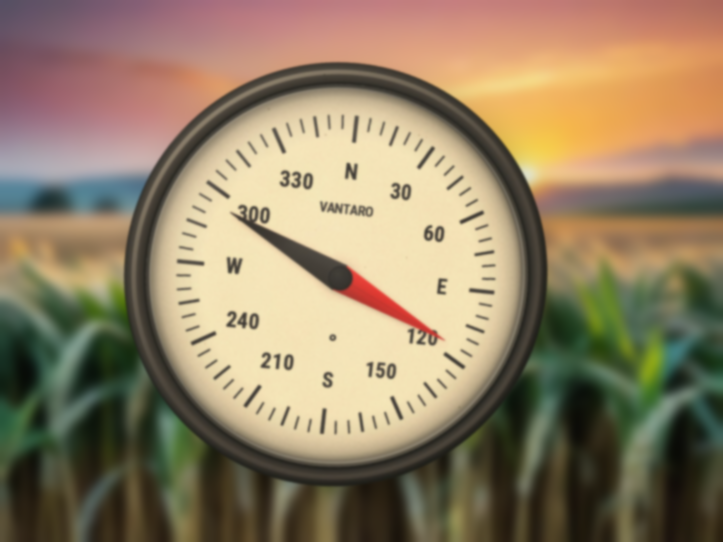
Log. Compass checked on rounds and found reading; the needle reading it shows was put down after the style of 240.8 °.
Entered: 115 °
